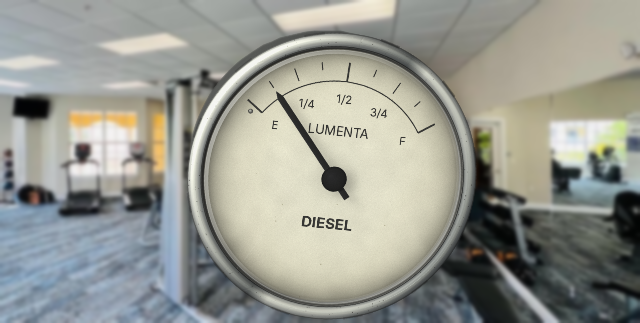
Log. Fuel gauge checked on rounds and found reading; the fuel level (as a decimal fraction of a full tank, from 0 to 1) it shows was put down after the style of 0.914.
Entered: 0.125
